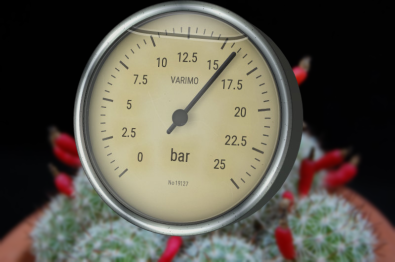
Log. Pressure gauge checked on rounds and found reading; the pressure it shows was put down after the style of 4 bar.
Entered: 16 bar
